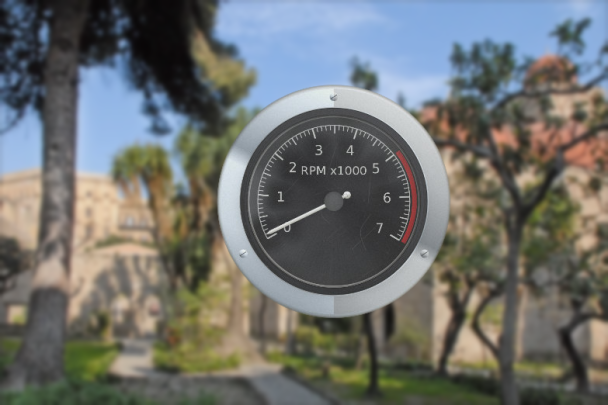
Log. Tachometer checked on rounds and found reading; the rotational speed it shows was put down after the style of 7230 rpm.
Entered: 100 rpm
